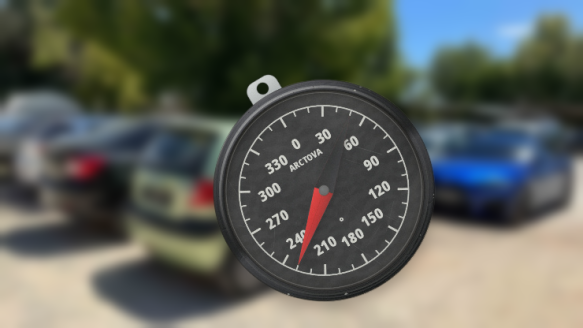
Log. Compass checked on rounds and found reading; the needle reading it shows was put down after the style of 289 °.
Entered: 230 °
